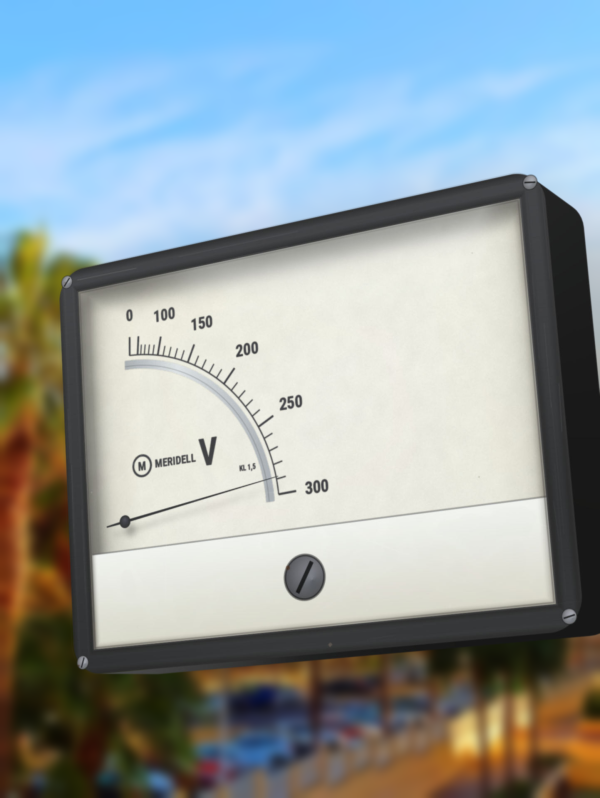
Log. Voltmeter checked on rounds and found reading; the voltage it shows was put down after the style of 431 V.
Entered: 290 V
